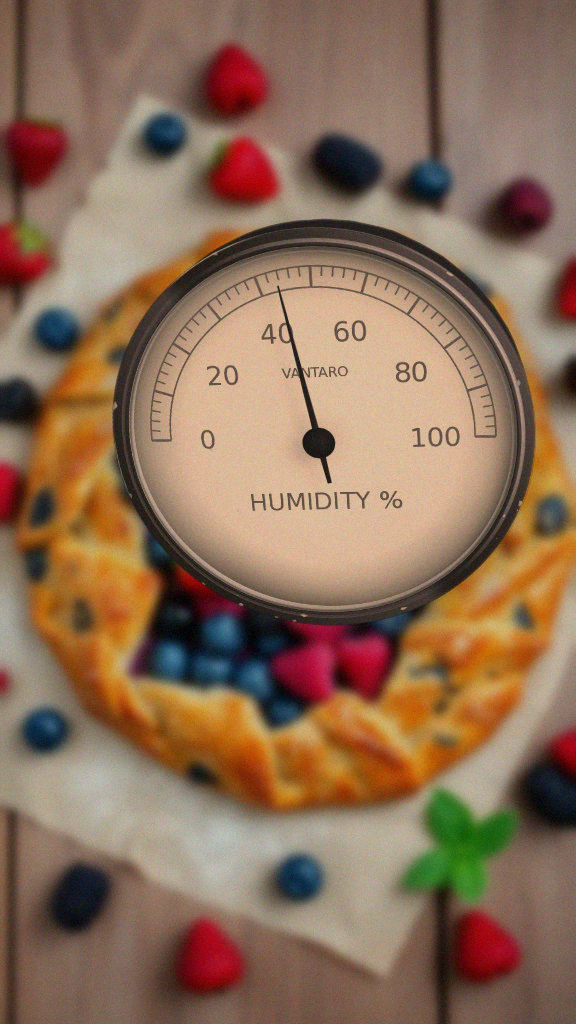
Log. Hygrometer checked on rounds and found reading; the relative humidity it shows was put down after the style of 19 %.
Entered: 44 %
